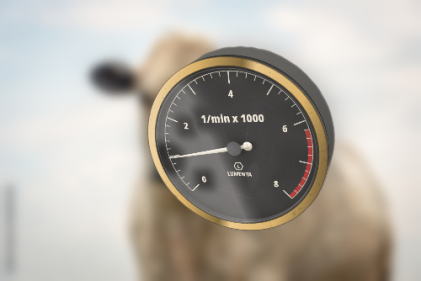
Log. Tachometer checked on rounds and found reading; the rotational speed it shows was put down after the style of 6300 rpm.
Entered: 1000 rpm
